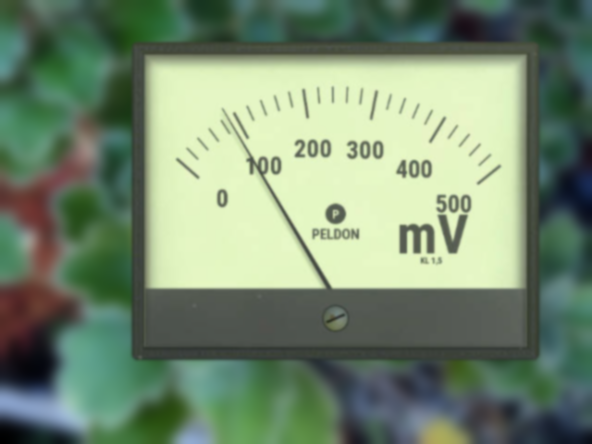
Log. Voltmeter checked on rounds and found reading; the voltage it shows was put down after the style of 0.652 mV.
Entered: 90 mV
